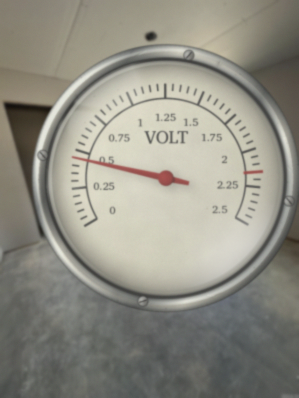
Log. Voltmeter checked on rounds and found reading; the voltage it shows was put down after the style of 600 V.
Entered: 0.45 V
